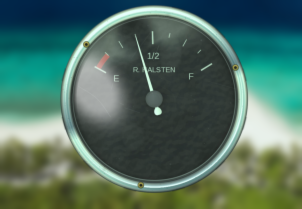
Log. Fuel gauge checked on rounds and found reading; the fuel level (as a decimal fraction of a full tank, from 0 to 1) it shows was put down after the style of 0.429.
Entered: 0.375
